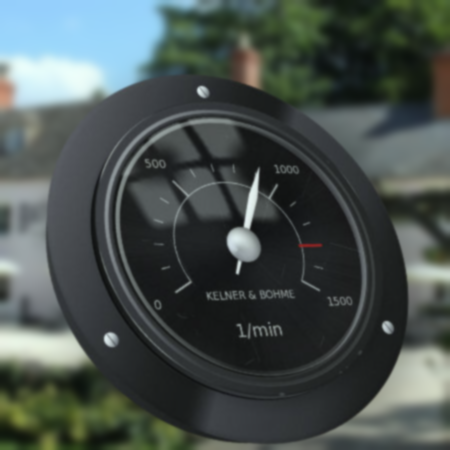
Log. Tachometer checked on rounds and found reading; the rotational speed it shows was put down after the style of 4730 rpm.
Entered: 900 rpm
